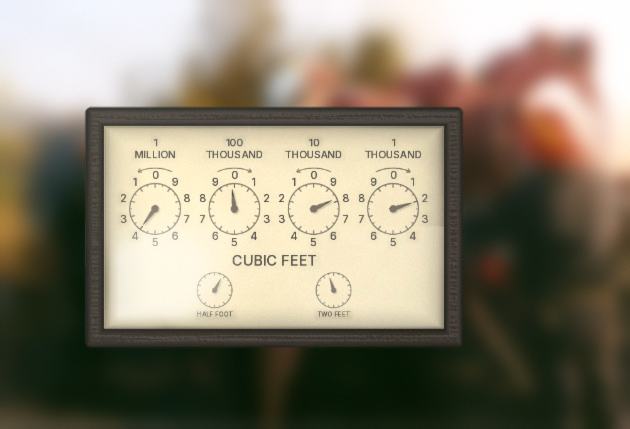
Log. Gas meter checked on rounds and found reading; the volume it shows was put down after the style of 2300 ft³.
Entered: 398200 ft³
